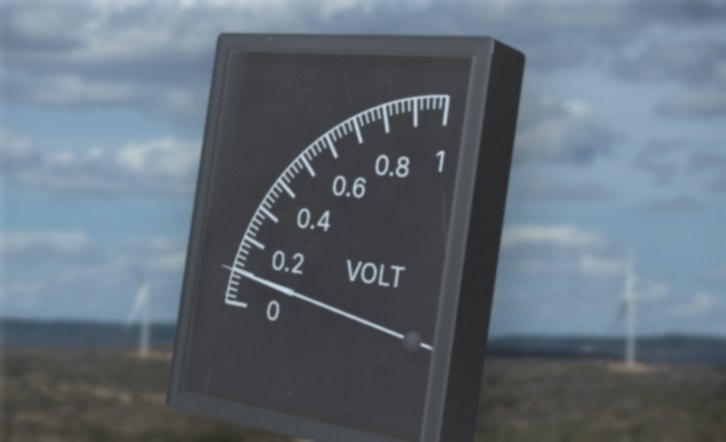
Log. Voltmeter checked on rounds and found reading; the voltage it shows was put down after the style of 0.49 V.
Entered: 0.1 V
